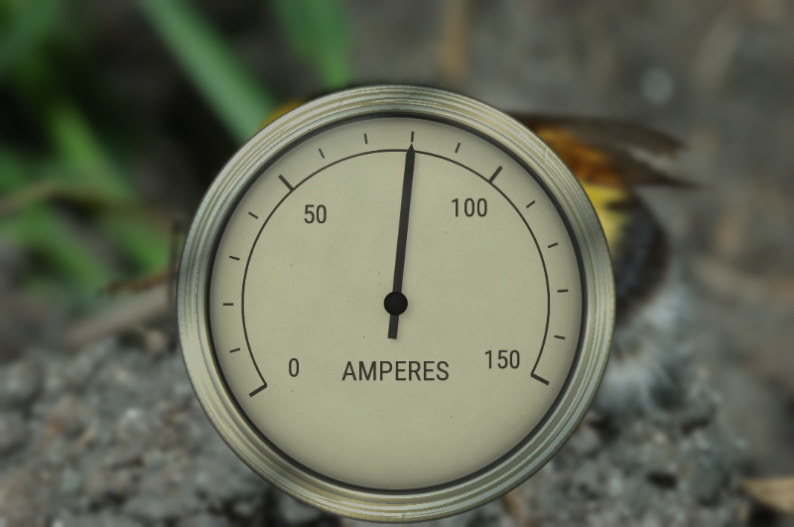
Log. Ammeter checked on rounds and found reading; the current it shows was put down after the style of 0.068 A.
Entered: 80 A
